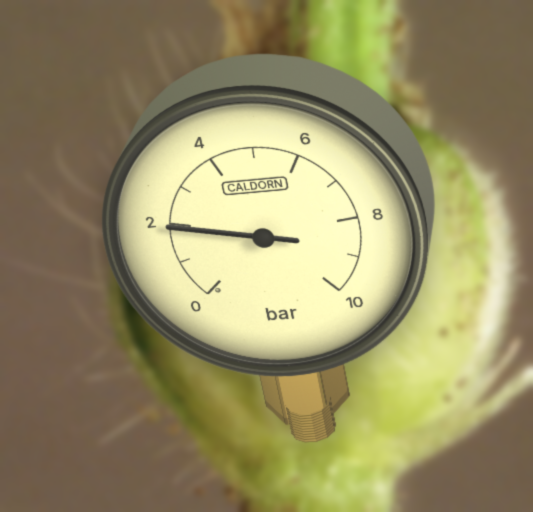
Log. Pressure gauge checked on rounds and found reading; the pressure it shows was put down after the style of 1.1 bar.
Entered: 2 bar
